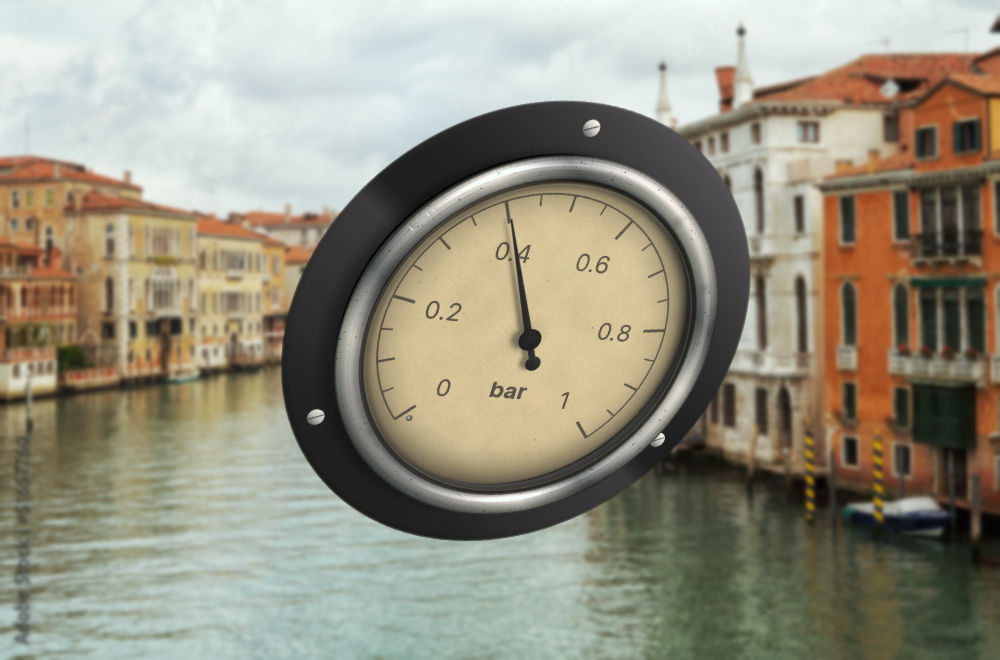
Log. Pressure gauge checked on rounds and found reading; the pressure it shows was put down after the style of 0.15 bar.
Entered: 0.4 bar
